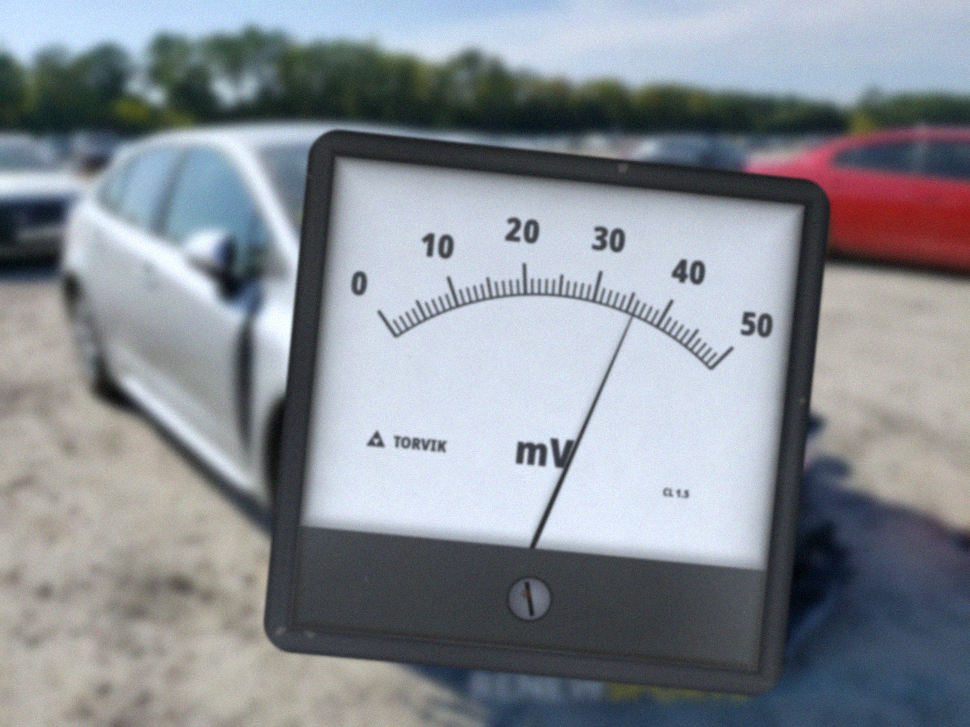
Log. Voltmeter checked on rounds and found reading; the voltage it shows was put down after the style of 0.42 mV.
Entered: 36 mV
